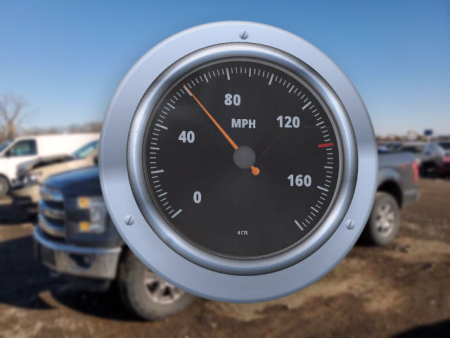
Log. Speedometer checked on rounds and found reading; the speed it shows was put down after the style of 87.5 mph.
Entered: 60 mph
